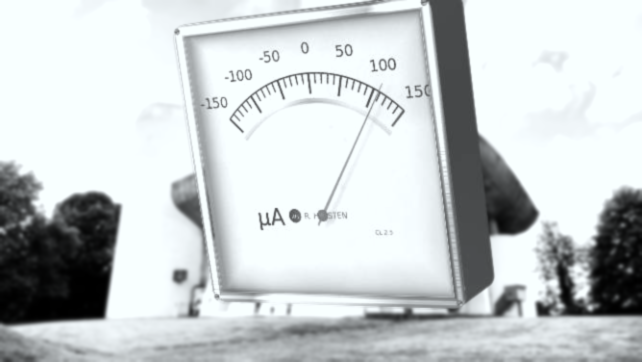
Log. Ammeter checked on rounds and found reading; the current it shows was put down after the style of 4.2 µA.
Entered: 110 µA
